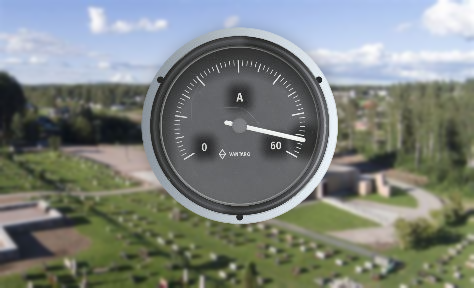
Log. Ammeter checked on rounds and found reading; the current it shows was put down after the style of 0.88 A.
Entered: 56 A
